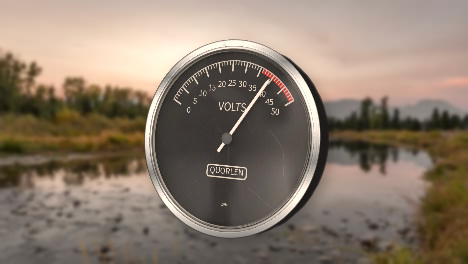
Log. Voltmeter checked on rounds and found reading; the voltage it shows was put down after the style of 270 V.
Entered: 40 V
